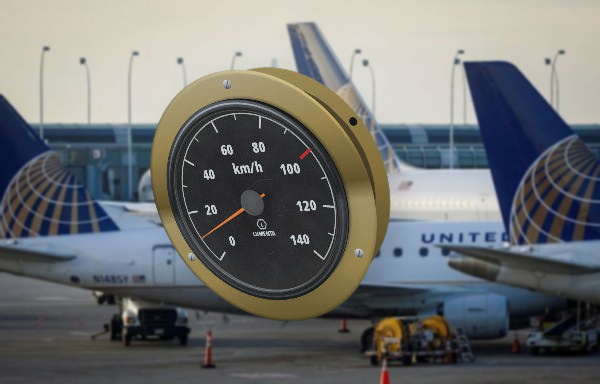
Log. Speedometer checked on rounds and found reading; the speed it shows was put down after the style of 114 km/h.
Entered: 10 km/h
